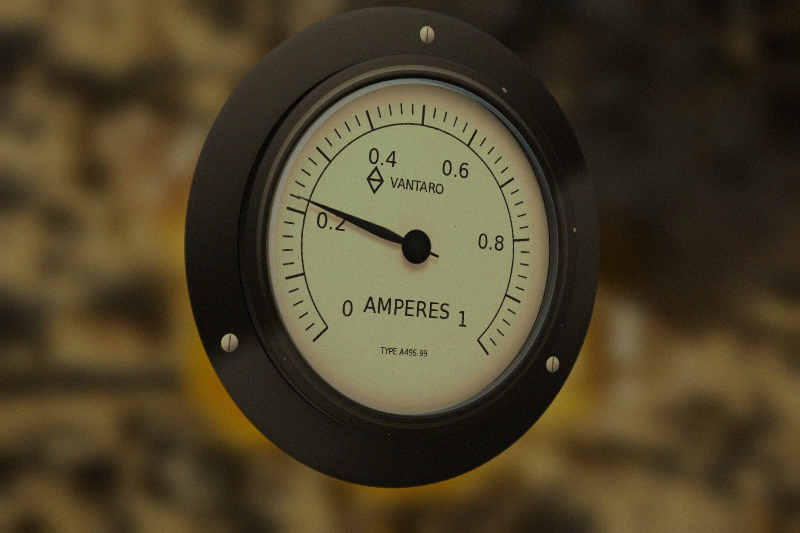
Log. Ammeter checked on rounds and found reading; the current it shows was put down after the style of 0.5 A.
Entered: 0.22 A
